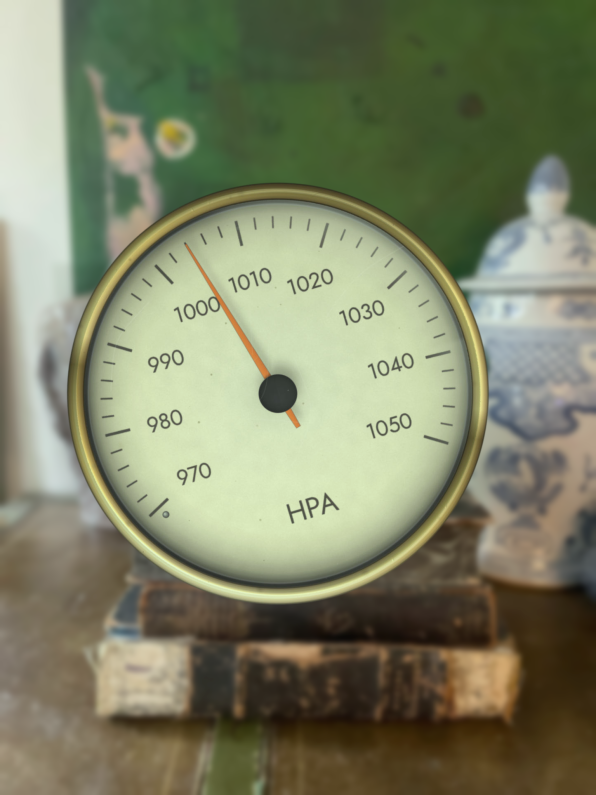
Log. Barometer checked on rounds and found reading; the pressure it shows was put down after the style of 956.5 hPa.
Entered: 1004 hPa
